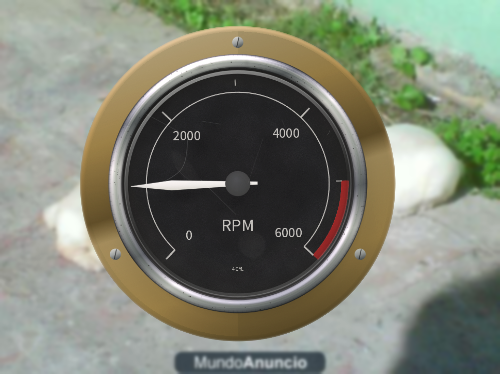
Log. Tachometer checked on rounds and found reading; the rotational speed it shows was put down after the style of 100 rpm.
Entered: 1000 rpm
